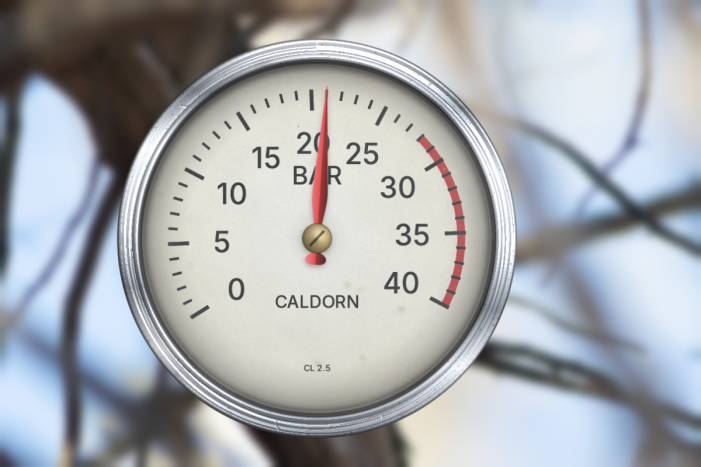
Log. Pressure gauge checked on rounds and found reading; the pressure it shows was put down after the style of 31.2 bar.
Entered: 21 bar
